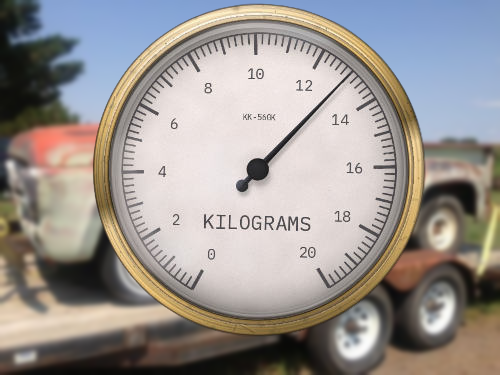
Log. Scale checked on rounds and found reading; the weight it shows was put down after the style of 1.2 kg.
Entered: 13 kg
